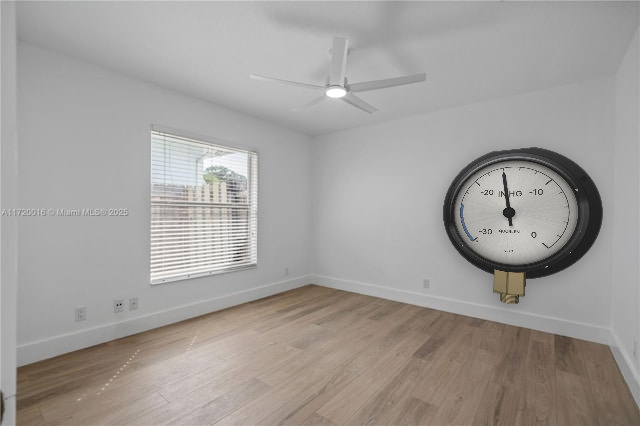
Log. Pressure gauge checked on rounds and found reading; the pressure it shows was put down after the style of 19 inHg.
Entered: -16 inHg
